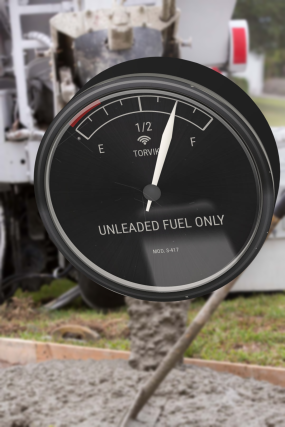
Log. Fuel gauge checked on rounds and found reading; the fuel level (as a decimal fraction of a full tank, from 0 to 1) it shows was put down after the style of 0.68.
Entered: 0.75
